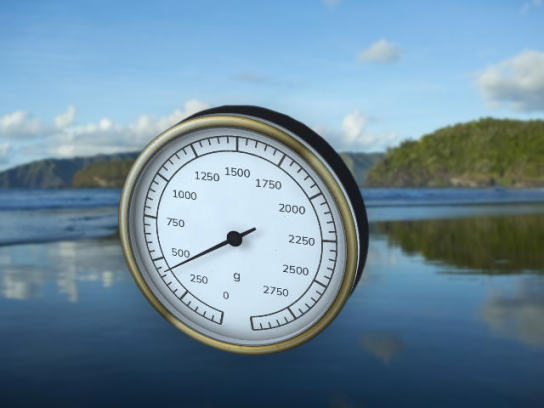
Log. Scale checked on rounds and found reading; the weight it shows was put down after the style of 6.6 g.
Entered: 425 g
